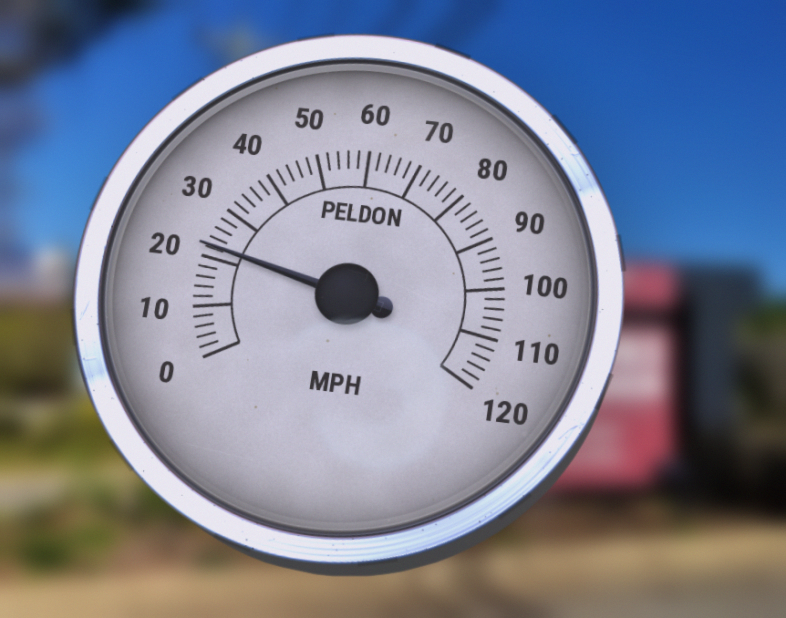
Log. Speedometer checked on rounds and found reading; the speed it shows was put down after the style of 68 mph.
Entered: 22 mph
